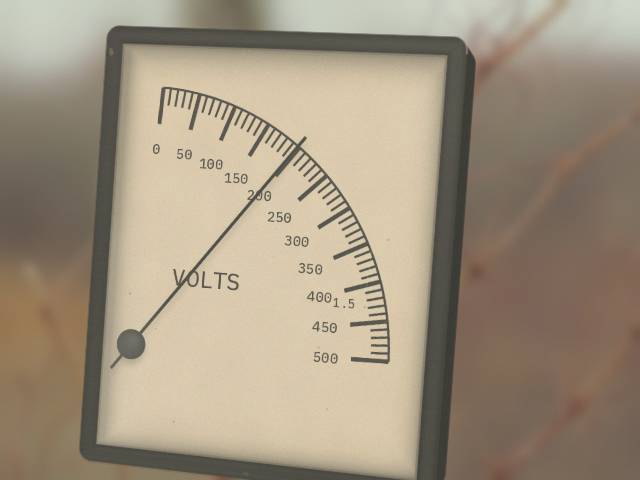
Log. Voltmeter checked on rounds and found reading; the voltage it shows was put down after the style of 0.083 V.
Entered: 200 V
